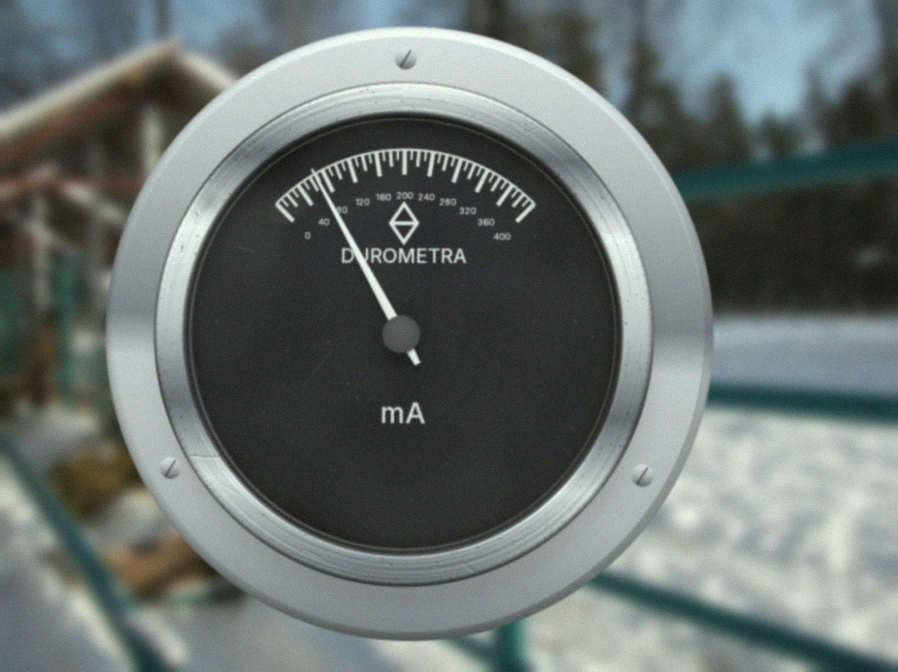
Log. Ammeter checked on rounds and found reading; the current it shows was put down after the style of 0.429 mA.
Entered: 70 mA
